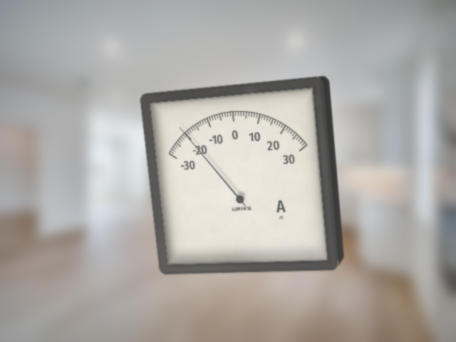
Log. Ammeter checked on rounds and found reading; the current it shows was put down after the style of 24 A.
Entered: -20 A
